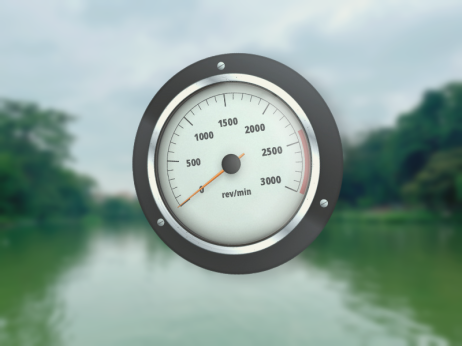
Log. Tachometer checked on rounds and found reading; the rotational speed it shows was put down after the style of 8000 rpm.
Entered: 0 rpm
